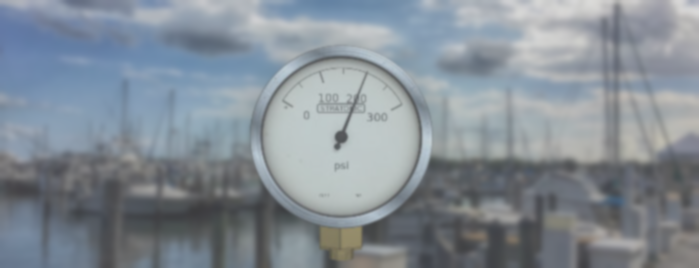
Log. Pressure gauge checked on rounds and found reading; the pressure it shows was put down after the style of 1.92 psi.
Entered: 200 psi
